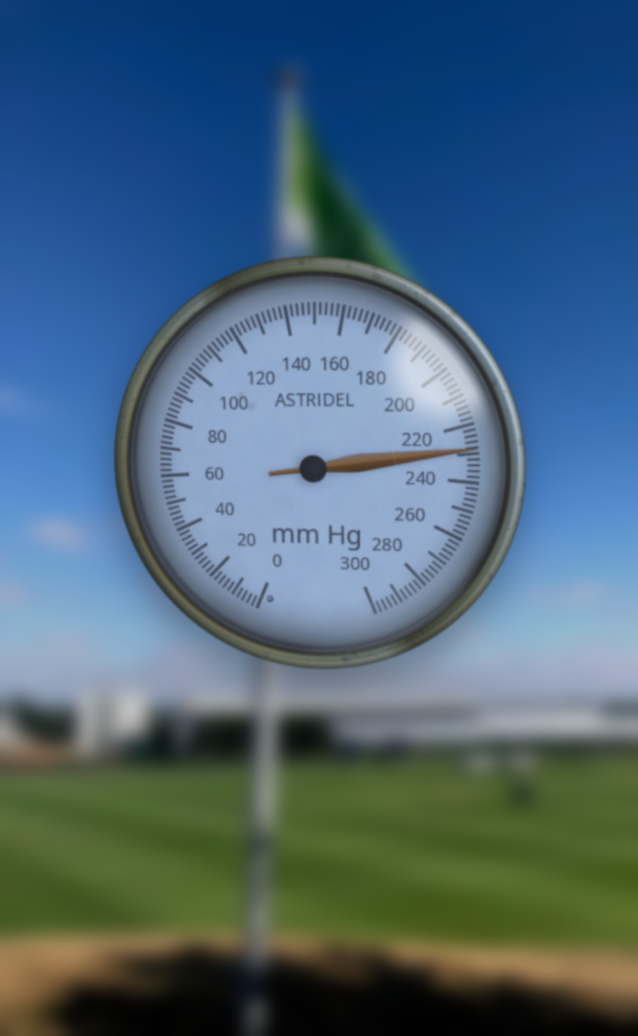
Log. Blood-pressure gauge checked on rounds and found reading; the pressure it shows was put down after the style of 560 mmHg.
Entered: 228 mmHg
